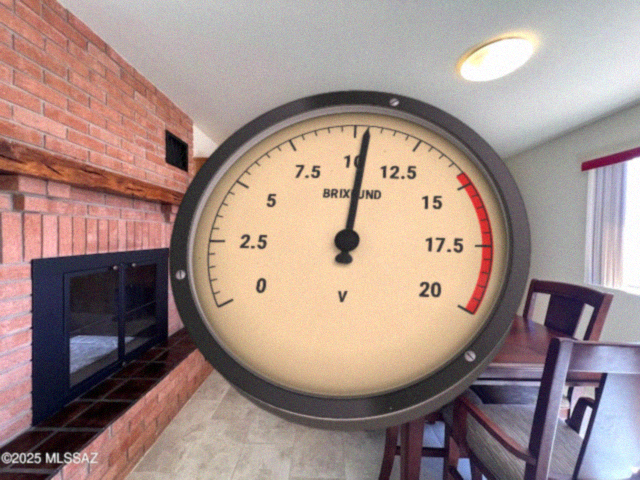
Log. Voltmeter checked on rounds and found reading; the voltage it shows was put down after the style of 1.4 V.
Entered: 10.5 V
